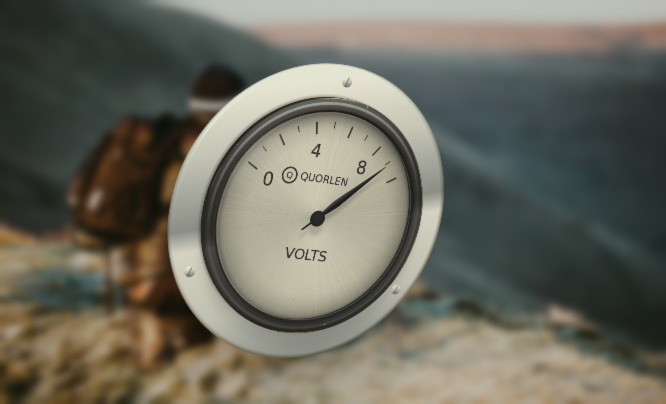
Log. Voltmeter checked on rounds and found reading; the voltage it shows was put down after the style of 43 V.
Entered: 9 V
